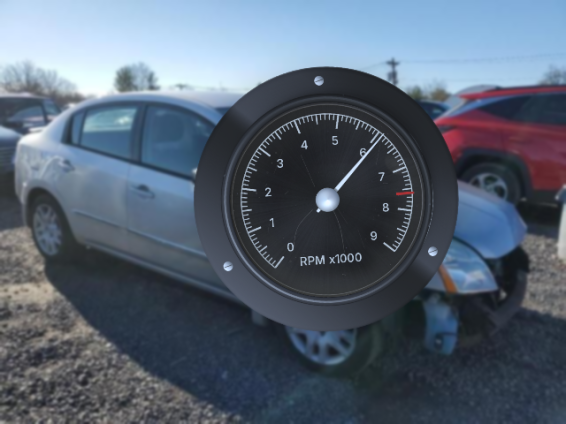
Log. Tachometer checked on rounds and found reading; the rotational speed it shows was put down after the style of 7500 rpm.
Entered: 6100 rpm
